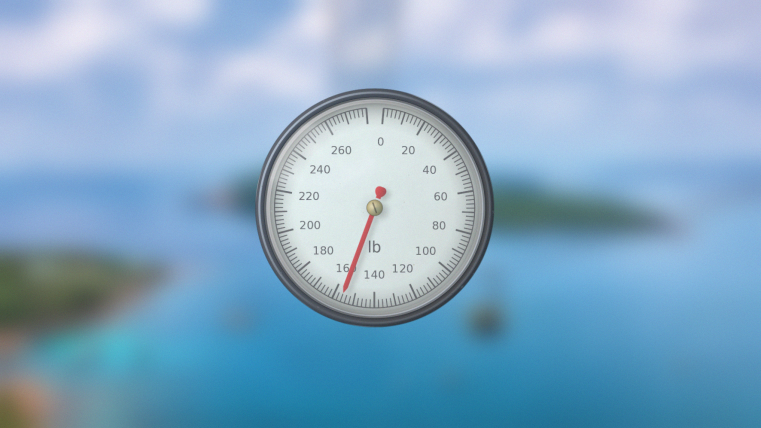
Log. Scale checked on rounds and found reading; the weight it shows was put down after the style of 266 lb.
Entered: 156 lb
